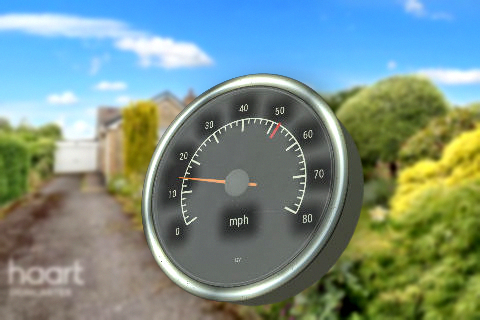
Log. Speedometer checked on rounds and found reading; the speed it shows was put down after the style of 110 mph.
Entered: 14 mph
